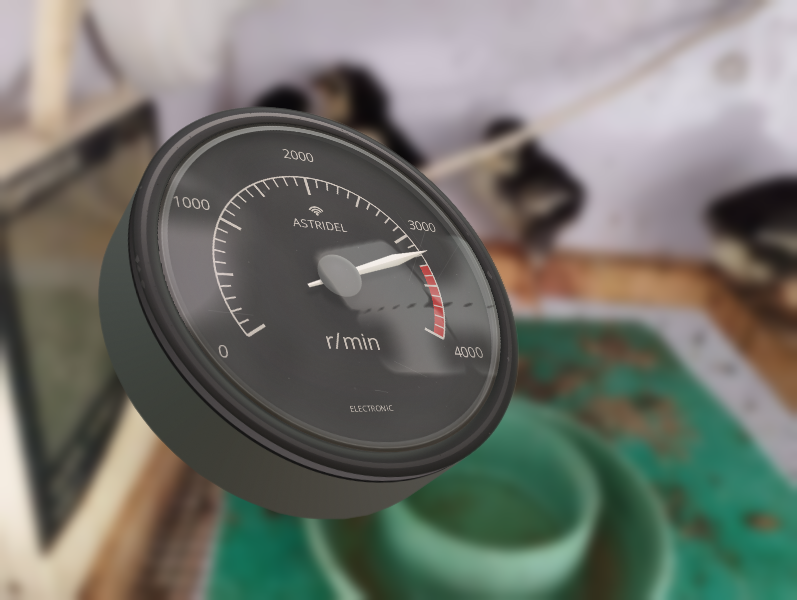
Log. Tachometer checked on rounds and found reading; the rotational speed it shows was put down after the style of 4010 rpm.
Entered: 3200 rpm
